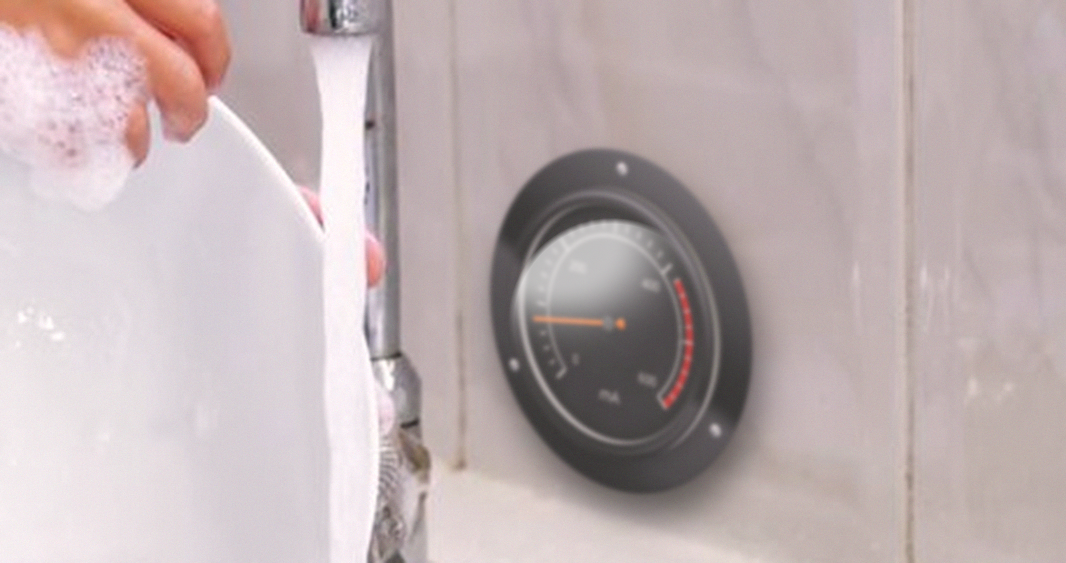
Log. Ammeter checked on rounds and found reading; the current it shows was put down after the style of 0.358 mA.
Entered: 80 mA
